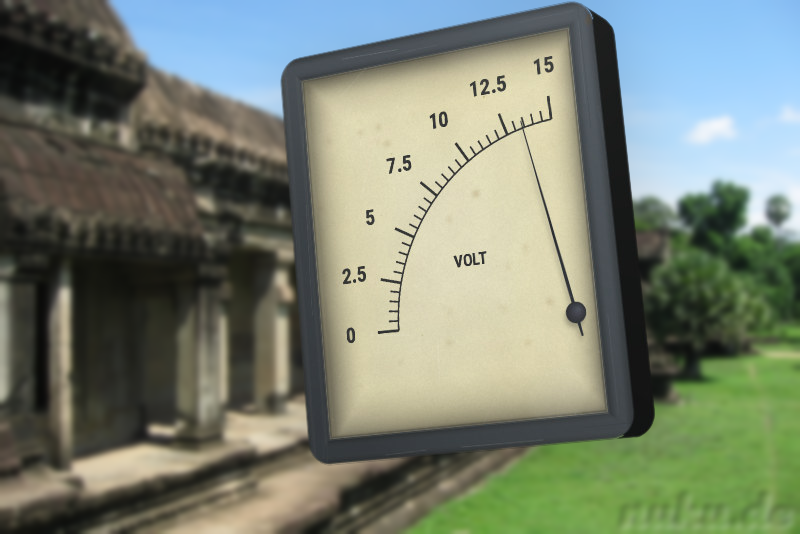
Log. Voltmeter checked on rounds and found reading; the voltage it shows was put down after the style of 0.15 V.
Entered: 13.5 V
